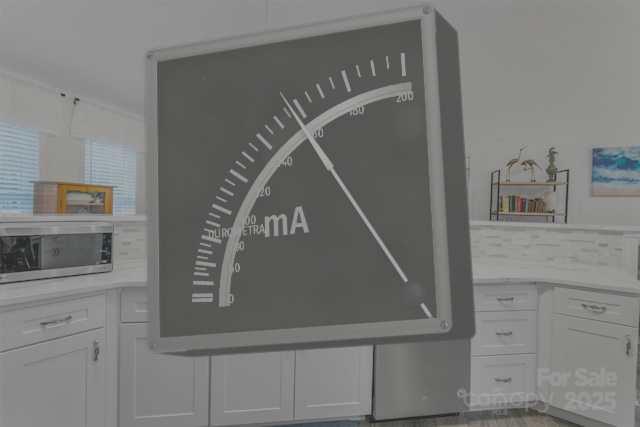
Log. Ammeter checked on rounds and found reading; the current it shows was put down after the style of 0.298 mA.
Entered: 157.5 mA
